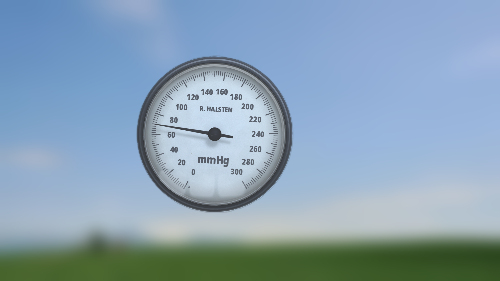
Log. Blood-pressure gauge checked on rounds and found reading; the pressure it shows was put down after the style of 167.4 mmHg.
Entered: 70 mmHg
